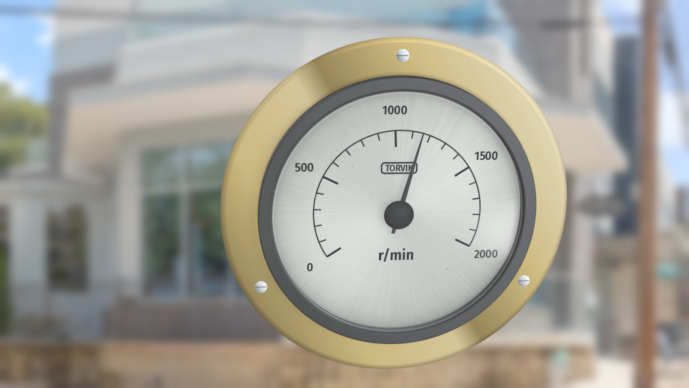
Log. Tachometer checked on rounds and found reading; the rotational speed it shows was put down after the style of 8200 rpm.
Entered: 1150 rpm
